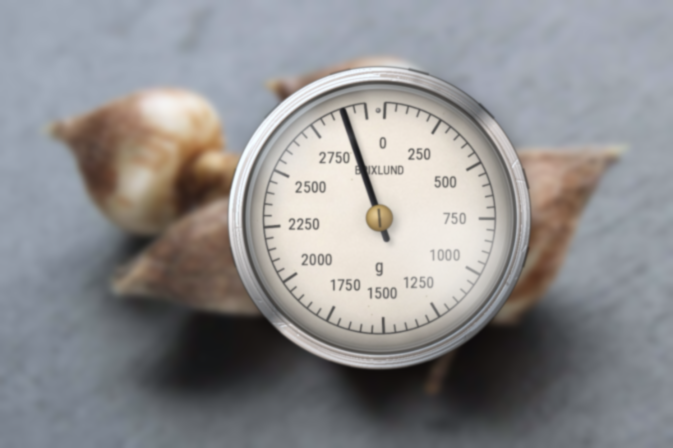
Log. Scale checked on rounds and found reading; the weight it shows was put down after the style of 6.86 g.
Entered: 2900 g
